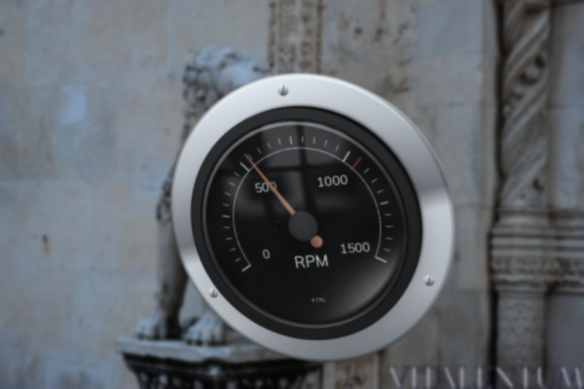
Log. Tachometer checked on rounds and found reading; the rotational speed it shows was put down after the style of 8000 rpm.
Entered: 550 rpm
